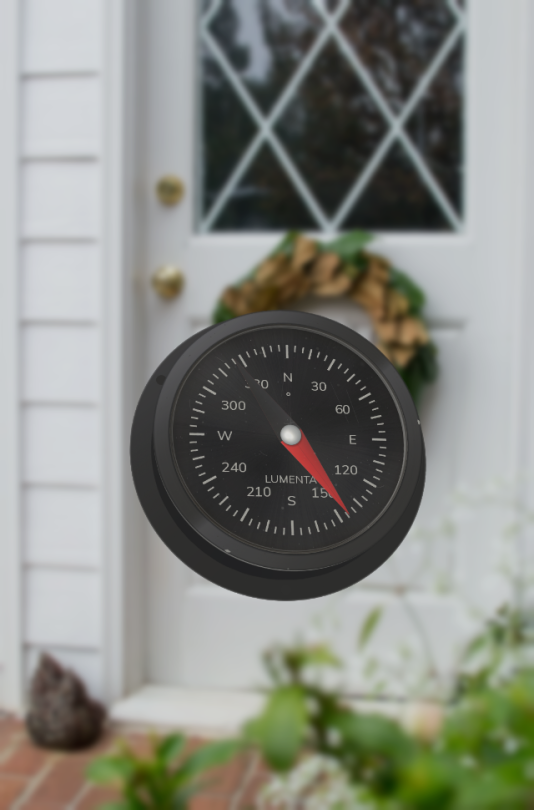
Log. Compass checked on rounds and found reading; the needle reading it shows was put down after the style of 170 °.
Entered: 145 °
